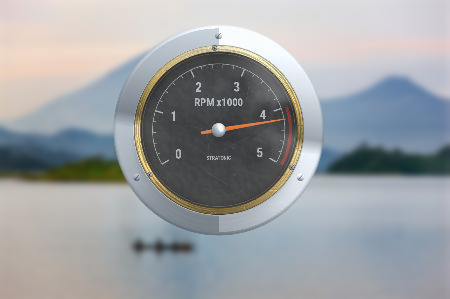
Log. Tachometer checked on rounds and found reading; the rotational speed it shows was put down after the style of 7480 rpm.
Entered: 4200 rpm
